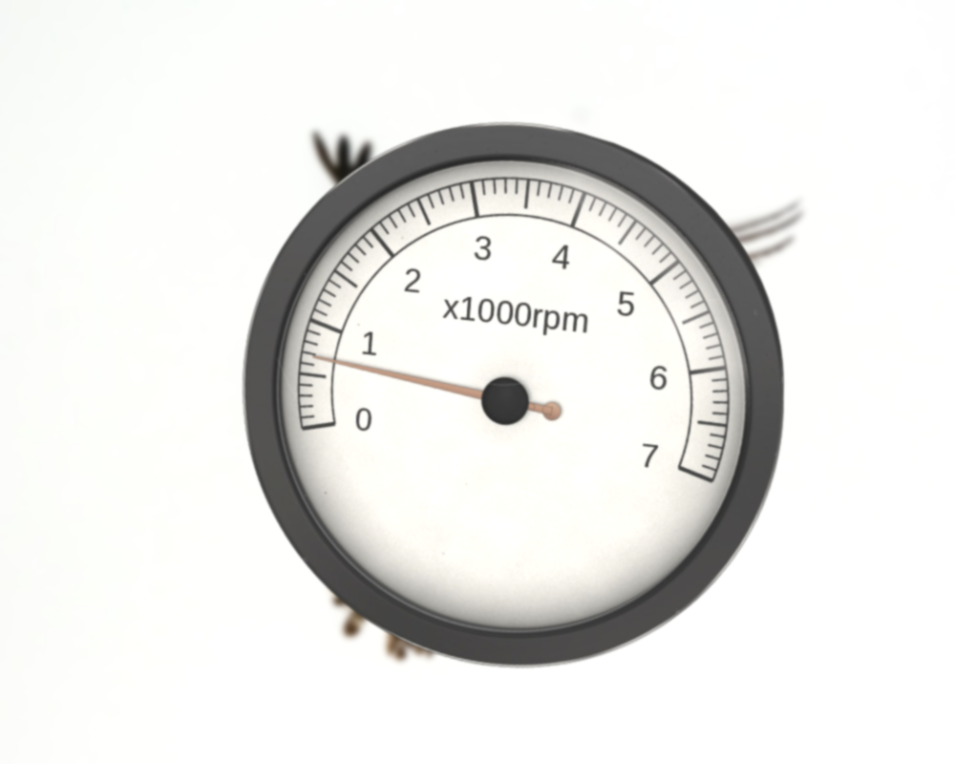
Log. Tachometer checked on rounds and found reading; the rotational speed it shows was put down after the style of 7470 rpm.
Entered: 700 rpm
